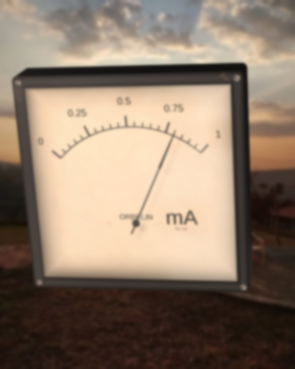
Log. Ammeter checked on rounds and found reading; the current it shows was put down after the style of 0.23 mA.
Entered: 0.8 mA
